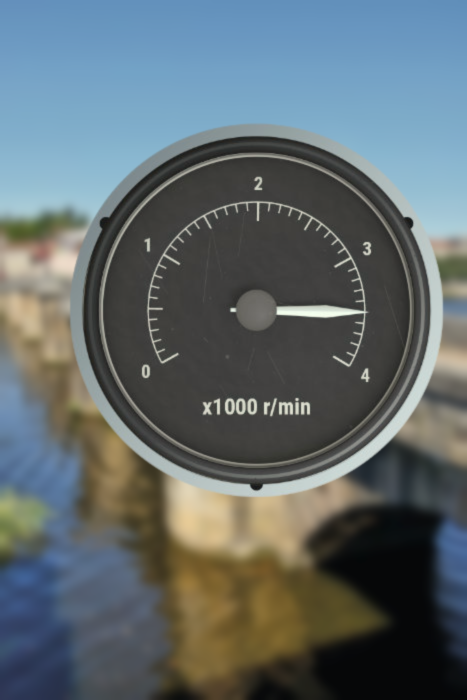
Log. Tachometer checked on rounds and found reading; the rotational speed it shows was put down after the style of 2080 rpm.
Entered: 3500 rpm
